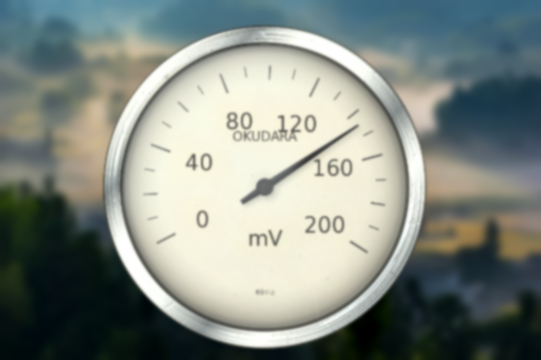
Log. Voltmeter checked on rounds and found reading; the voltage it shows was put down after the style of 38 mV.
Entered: 145 mV
